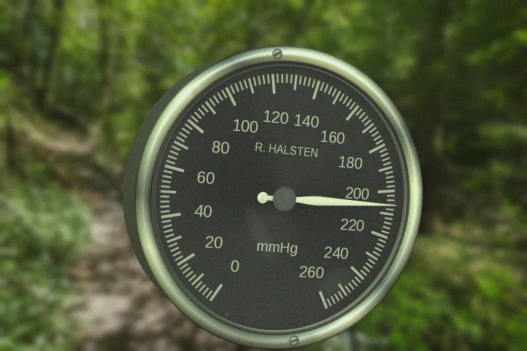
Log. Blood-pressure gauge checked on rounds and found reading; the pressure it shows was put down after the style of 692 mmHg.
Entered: 206 mmHg
